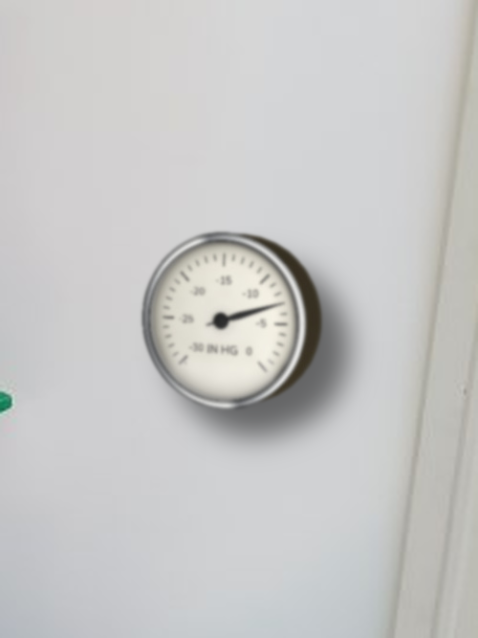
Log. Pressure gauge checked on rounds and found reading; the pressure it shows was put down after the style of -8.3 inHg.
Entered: -7 inHg
